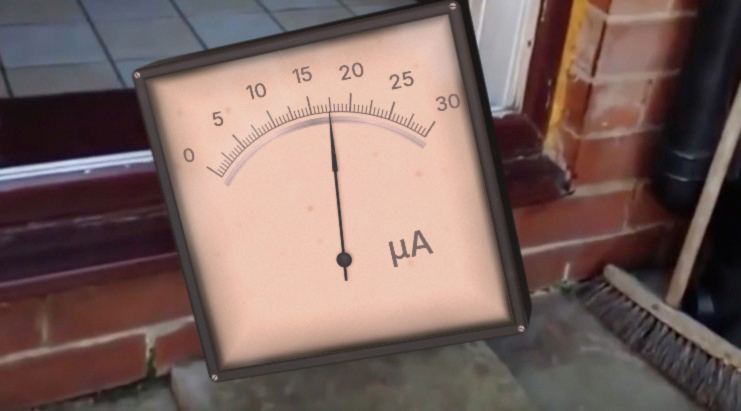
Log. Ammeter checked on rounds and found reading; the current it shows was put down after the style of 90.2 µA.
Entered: 17.5 µA
